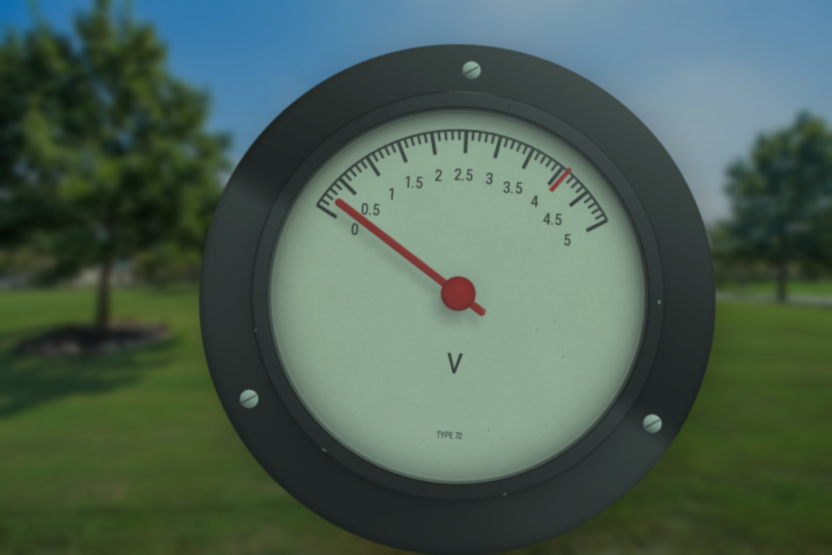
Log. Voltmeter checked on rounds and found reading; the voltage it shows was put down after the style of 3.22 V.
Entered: 0.2 V
